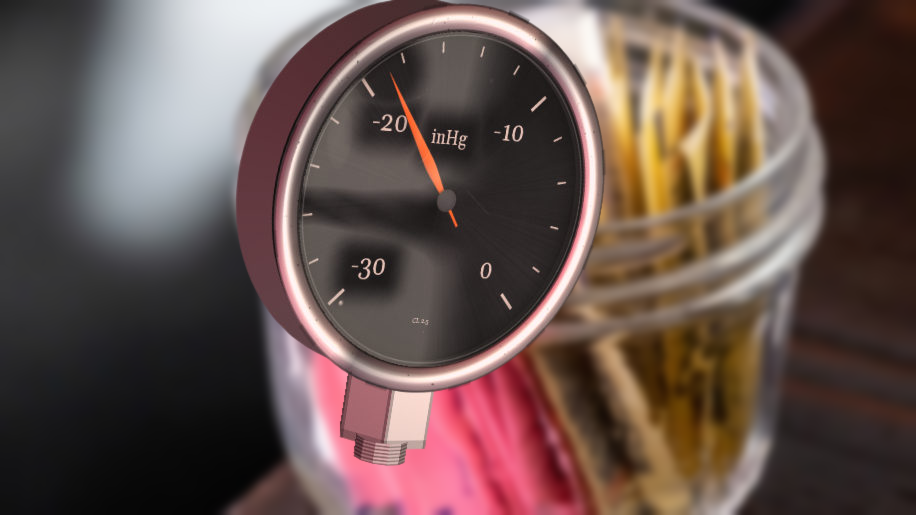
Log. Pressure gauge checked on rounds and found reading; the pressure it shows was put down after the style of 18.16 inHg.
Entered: -19 inHg
